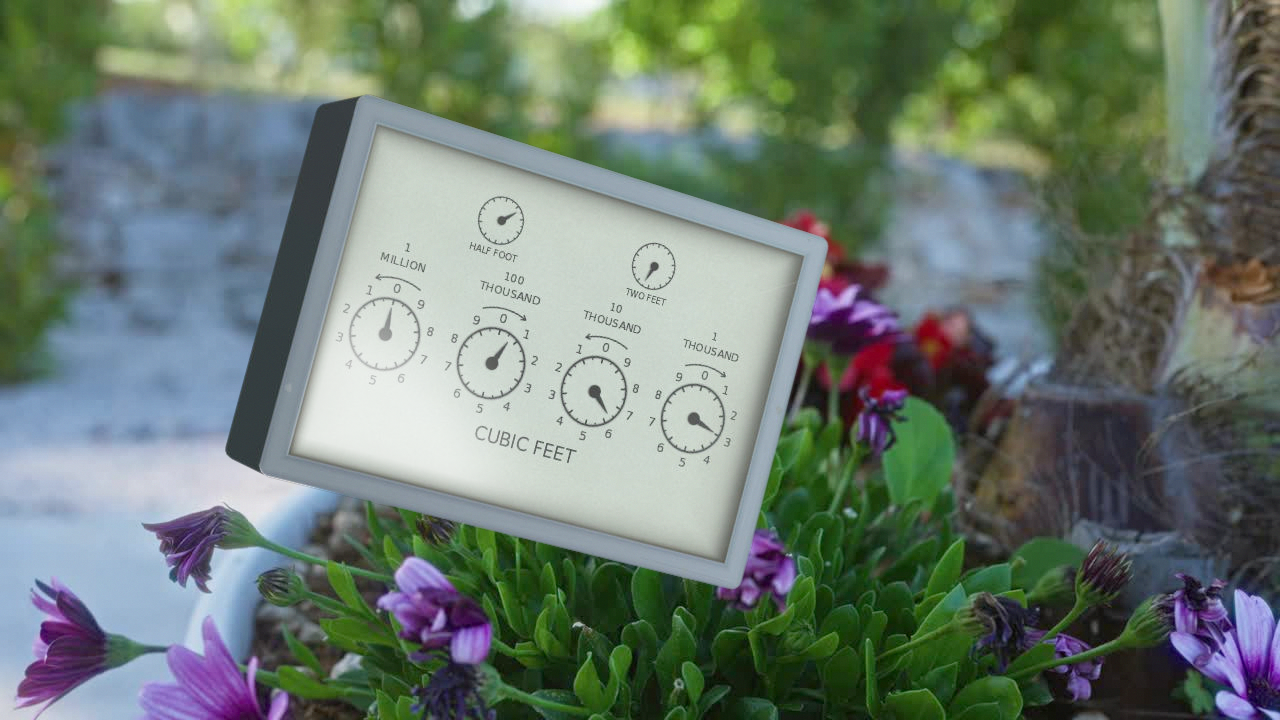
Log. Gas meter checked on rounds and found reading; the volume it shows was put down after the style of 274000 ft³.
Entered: 6300 ft³
